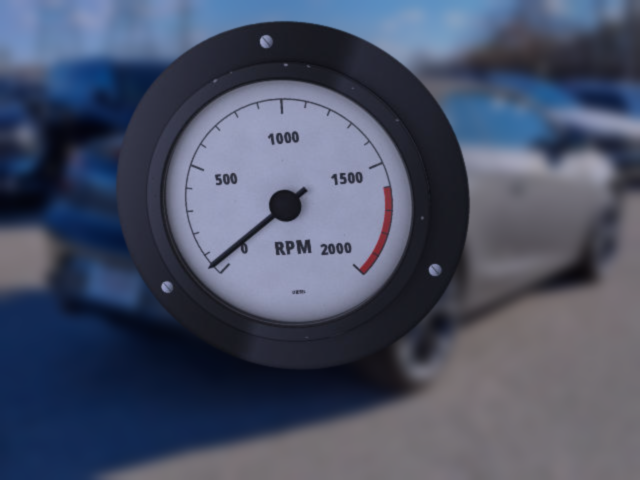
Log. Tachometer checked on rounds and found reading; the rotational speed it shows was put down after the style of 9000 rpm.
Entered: 50 rpm
